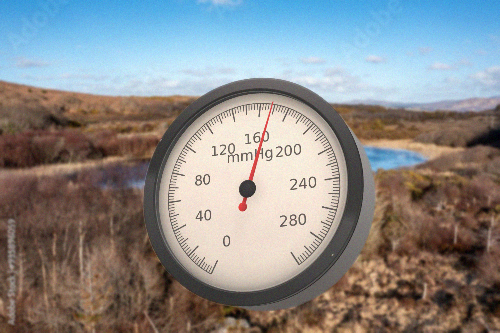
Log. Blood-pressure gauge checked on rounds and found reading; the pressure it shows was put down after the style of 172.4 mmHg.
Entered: 170 mmHg
